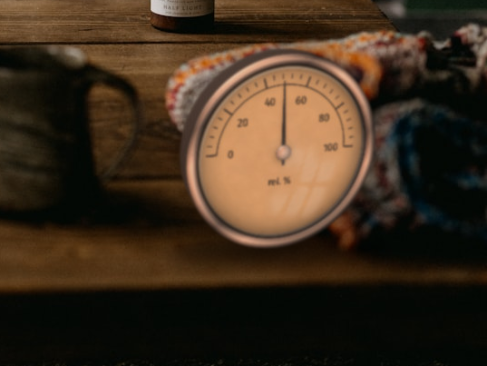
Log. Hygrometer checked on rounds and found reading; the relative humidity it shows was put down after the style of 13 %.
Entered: 48 %
